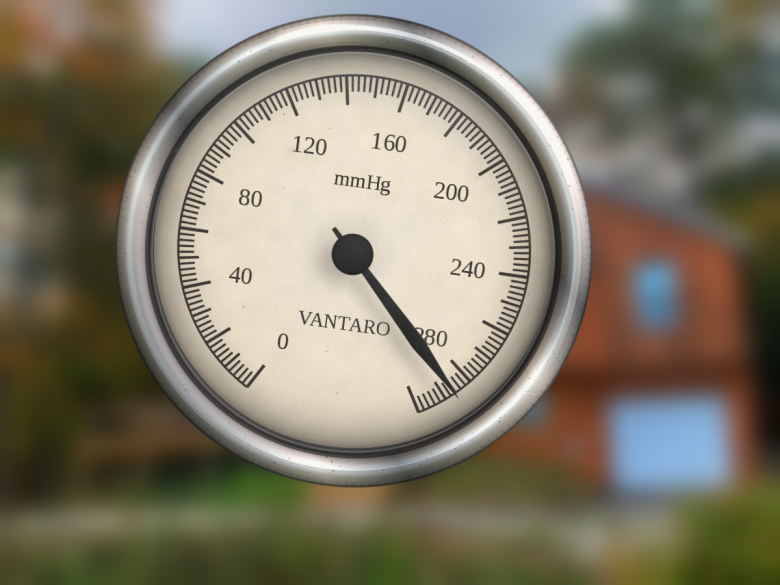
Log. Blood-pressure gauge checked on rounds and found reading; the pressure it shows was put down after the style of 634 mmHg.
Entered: 286 mmHg
